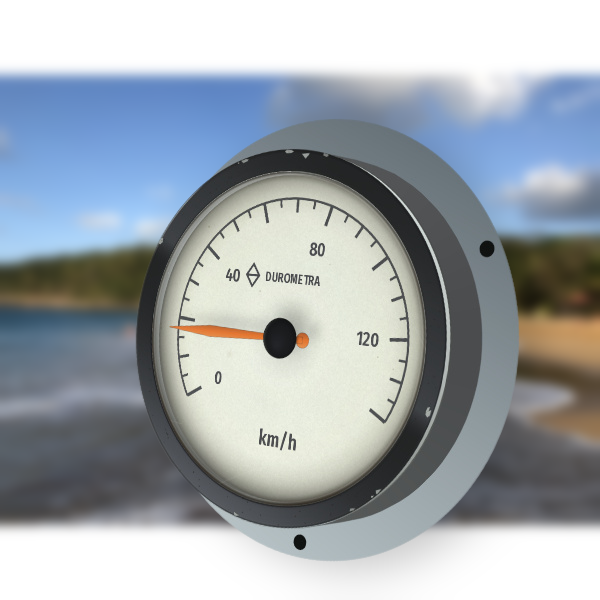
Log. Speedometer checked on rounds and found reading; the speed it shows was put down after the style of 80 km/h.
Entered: 17.5 km/h
